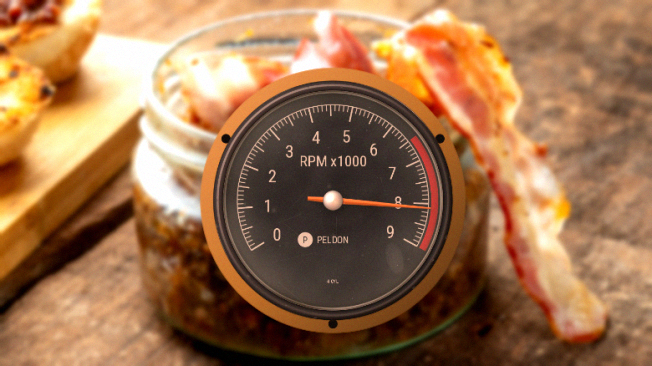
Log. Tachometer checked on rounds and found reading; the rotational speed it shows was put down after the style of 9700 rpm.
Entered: 8100 rpm
